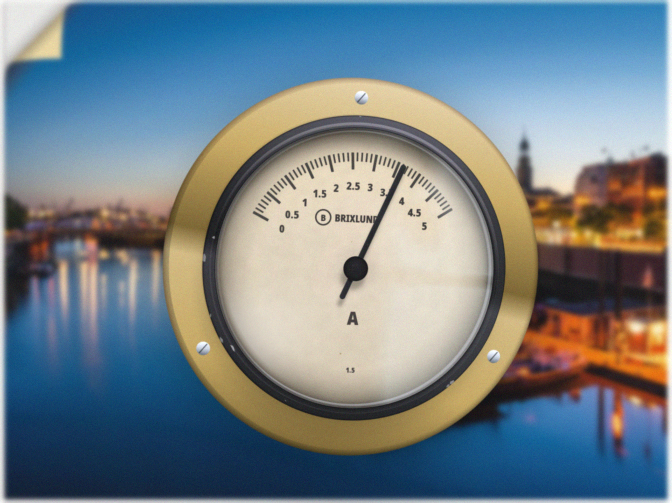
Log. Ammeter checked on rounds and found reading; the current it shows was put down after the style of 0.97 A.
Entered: 3.6 A
